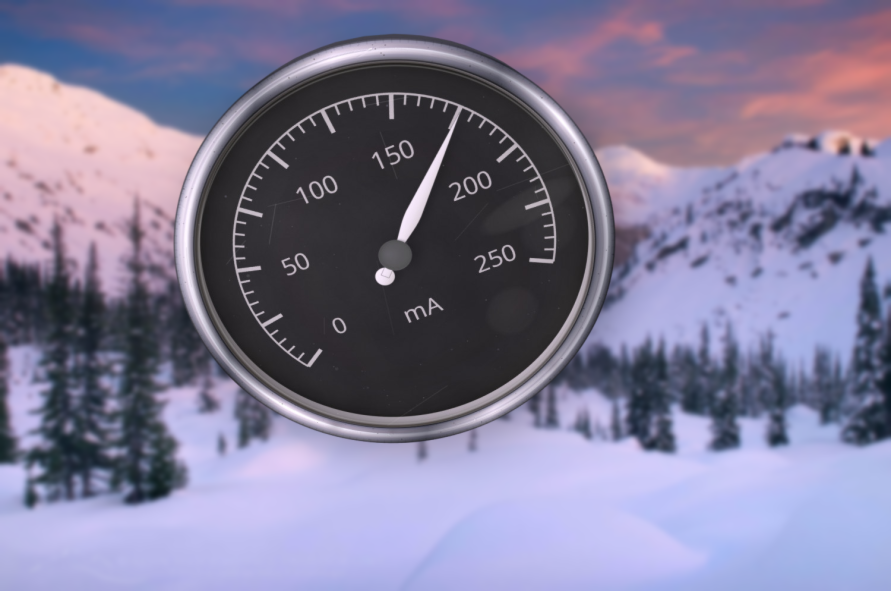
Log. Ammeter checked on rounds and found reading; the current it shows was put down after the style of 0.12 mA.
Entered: 175 mA
